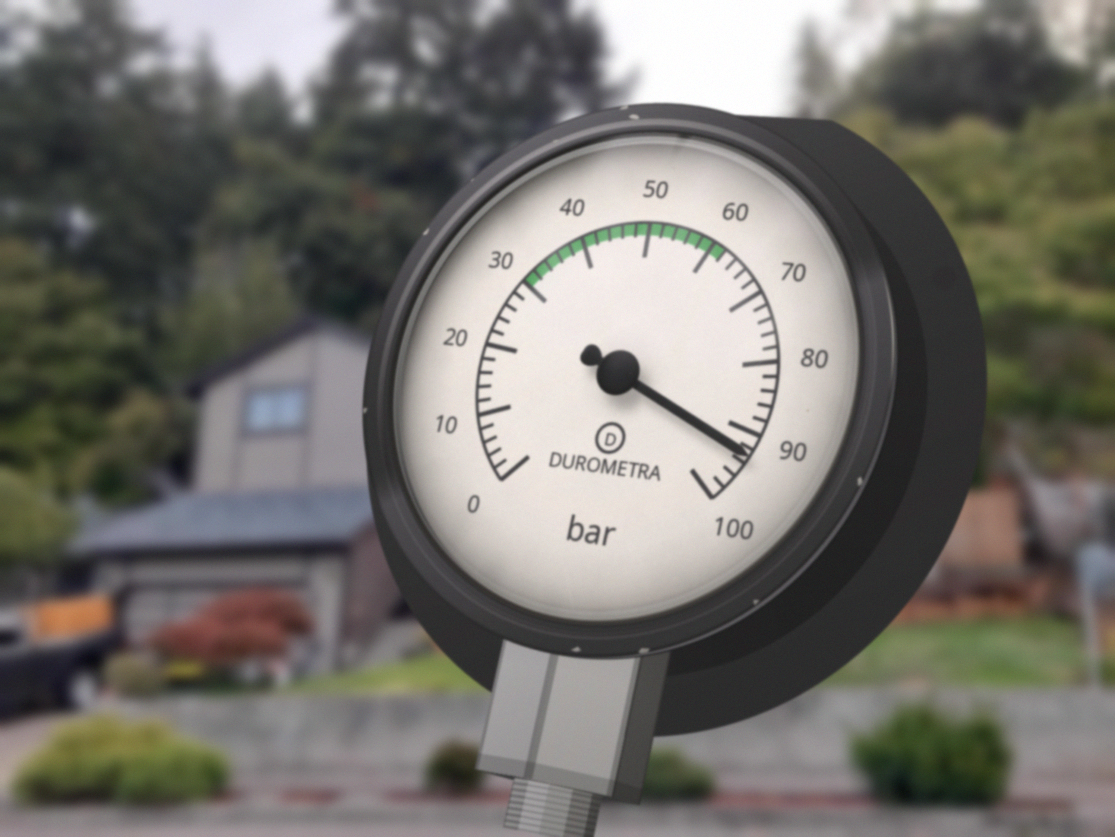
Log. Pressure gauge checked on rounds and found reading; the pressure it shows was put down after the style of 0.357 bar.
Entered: 93 bar
